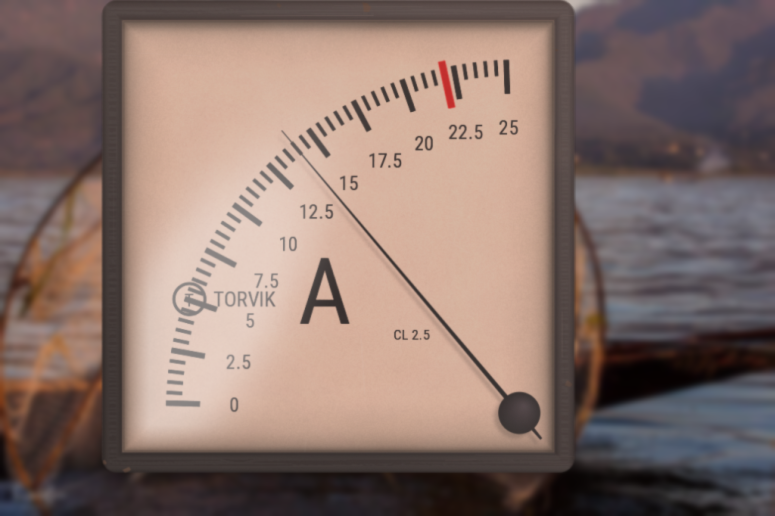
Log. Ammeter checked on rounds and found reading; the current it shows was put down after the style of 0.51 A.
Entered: 14 A
